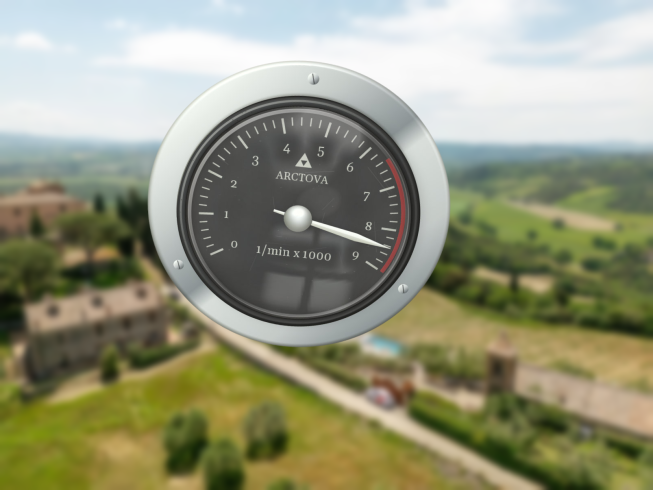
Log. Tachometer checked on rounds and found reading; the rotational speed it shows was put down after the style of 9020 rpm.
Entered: 8400 rpm
